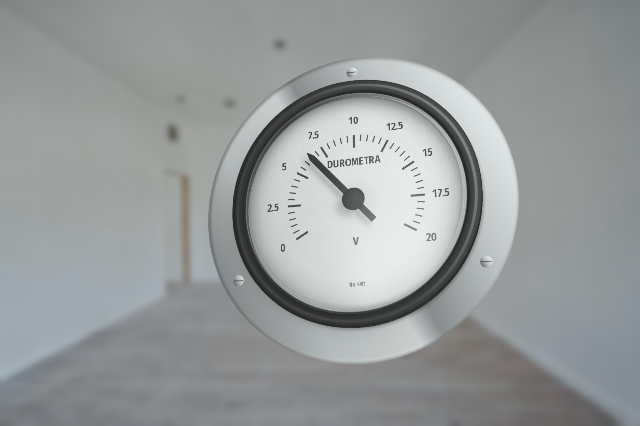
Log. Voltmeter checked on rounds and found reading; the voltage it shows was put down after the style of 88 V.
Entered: 6.5 V
